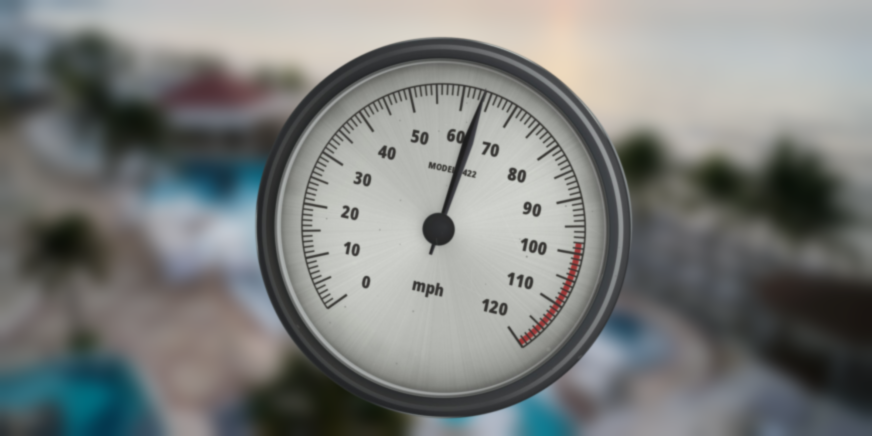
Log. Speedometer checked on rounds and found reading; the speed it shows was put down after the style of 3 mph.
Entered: 64 mph
